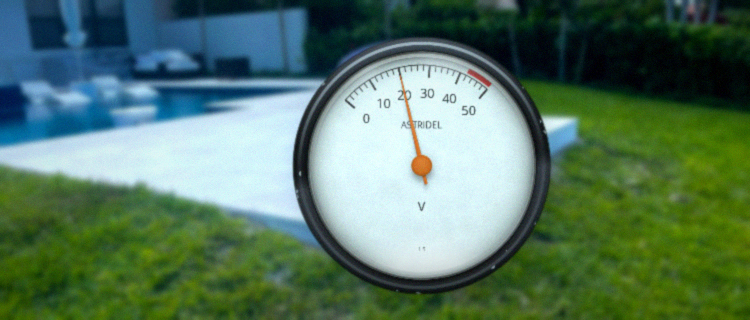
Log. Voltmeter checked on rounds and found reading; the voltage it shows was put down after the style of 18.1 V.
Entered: 20 V
